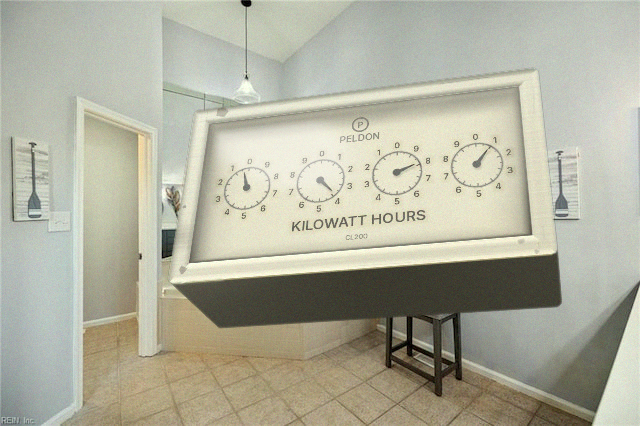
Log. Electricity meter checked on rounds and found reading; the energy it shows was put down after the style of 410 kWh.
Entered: 381 kWh
